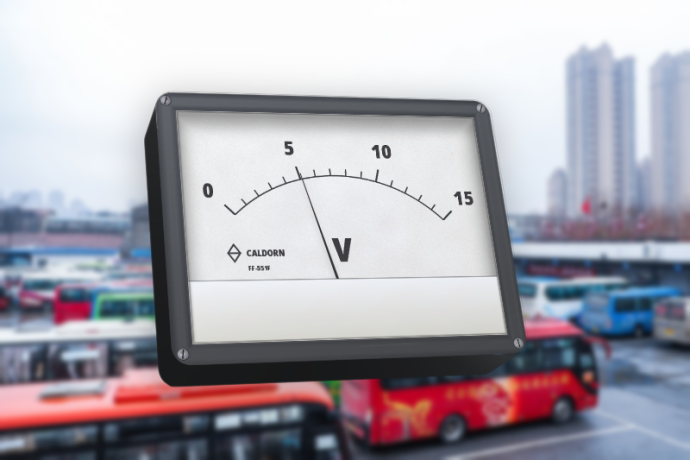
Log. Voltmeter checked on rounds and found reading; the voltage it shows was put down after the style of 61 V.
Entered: 5 V
